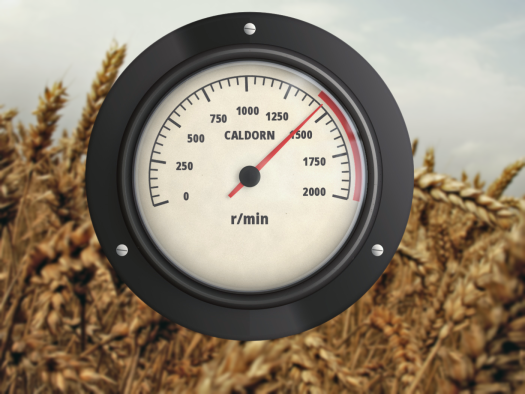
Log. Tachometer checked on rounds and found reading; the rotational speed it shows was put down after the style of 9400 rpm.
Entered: 1450 rpm
